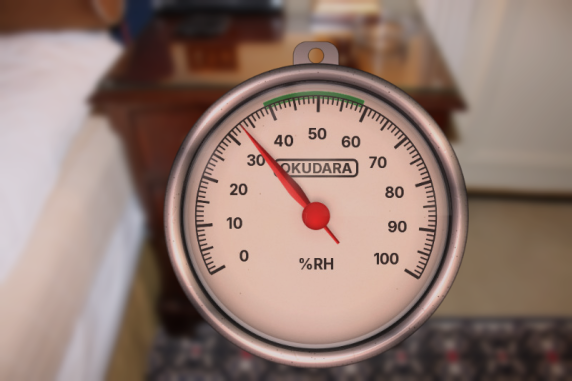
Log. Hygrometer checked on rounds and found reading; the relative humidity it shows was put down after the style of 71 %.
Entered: 33 %
